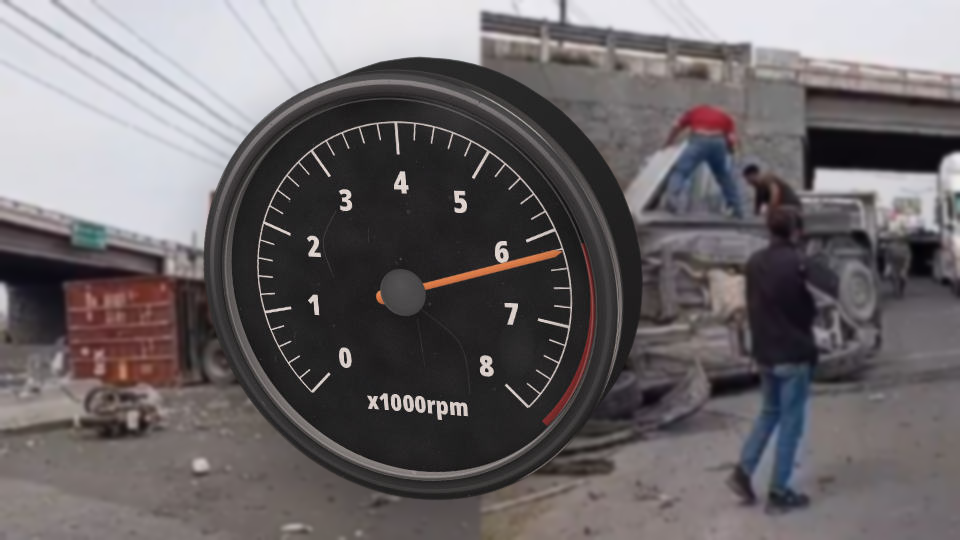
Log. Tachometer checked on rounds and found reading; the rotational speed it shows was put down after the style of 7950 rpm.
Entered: 6200 rpm
